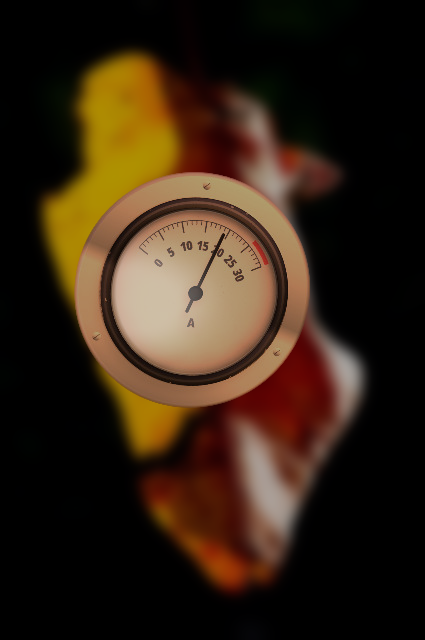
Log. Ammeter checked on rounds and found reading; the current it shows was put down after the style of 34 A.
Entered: 19 A
